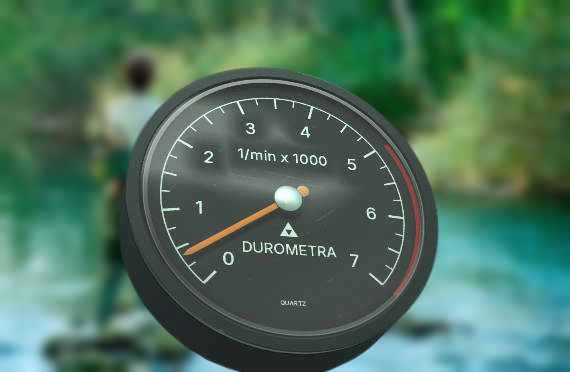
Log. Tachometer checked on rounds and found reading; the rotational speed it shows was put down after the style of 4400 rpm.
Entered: 375 rpm
